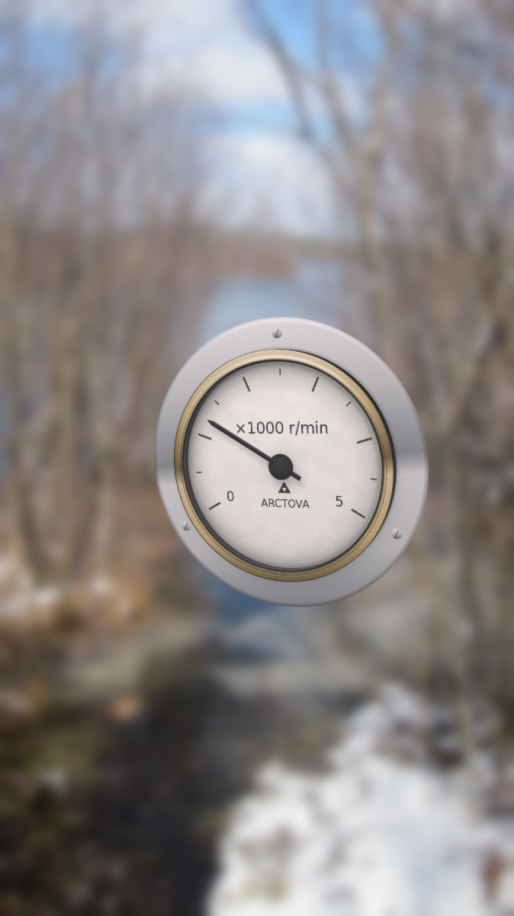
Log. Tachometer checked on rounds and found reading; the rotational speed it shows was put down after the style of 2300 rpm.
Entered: 1250 rpm
